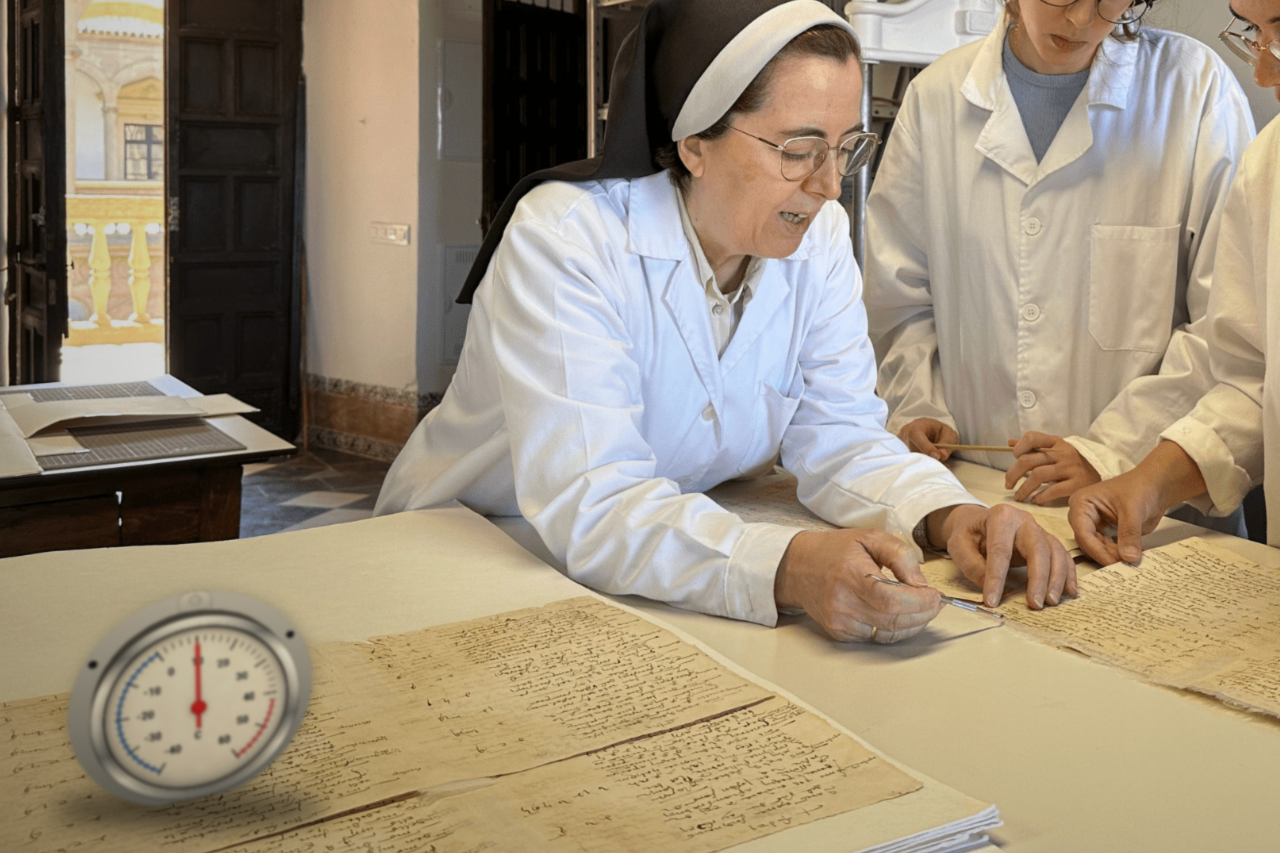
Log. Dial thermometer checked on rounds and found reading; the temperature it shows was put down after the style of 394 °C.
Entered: 10 °C
